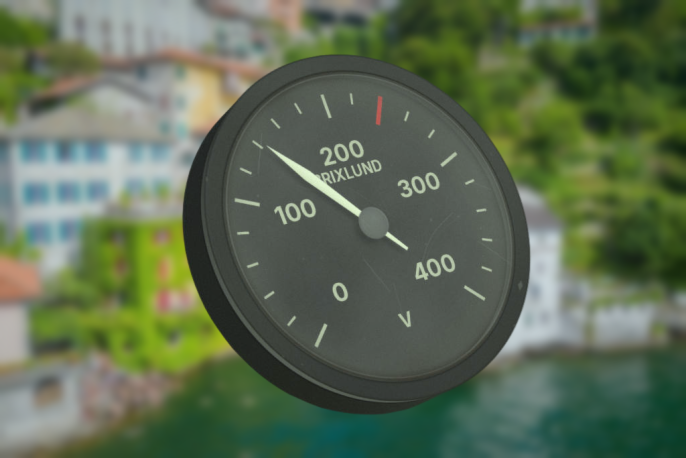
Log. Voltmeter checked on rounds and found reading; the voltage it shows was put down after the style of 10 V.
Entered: 140 V
